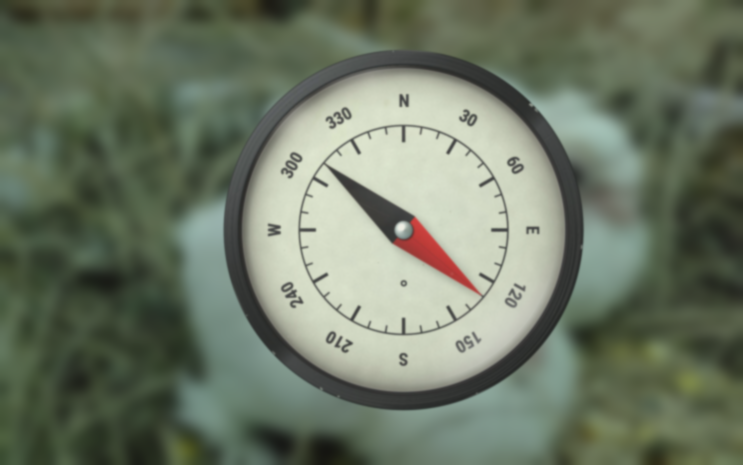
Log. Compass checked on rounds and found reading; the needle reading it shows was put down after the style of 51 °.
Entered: 130 °
